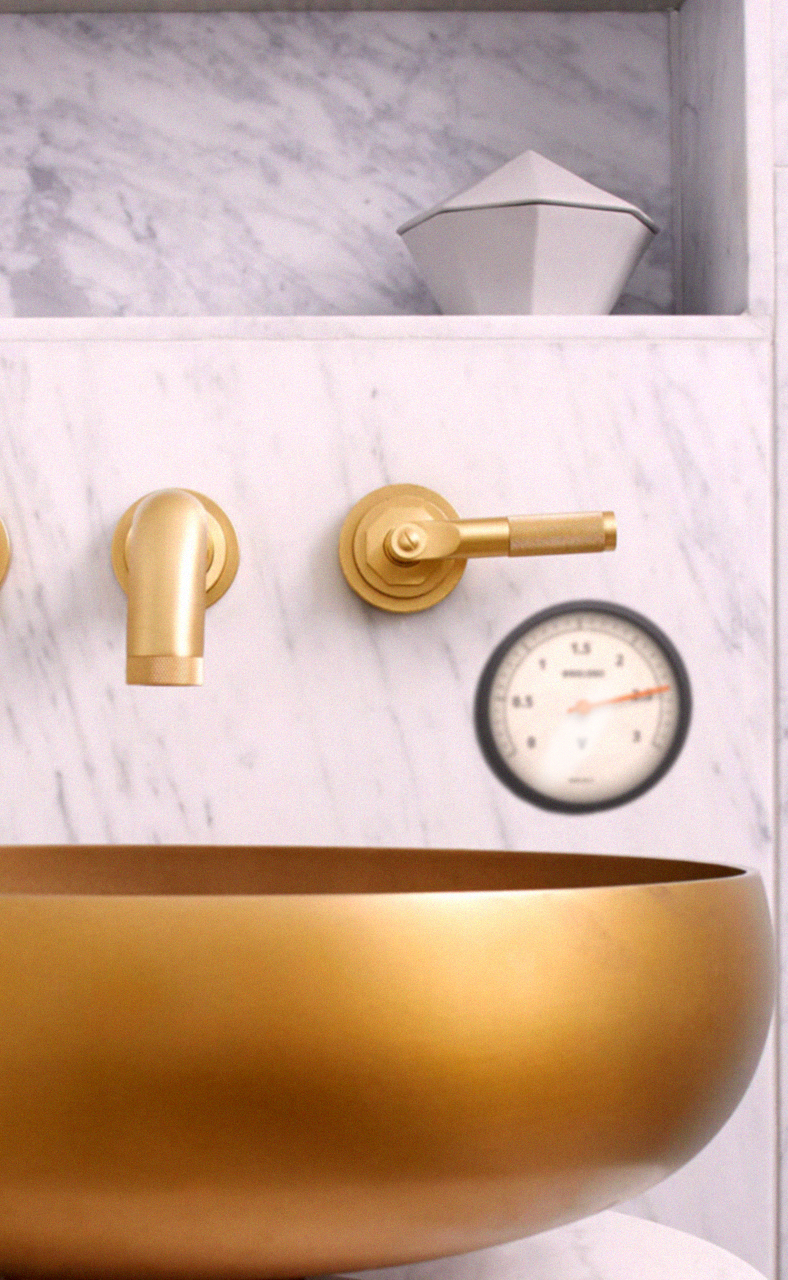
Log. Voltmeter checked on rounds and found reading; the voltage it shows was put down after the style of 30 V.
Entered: 2.5 V
